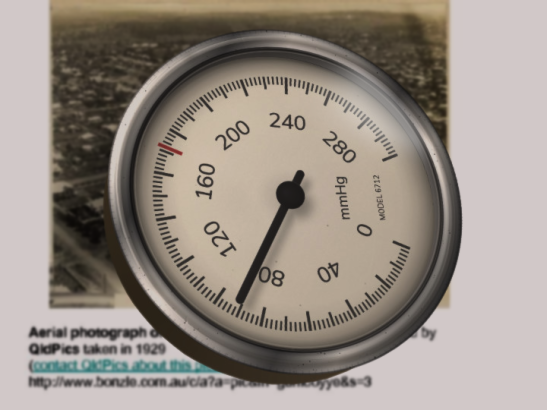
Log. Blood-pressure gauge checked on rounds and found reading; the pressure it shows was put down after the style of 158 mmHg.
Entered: 92 mmHg
